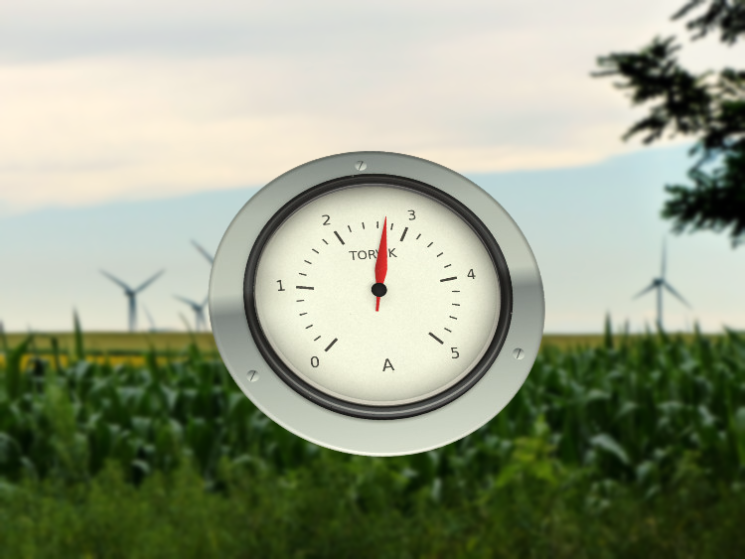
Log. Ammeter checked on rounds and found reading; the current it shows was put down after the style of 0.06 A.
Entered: 2.7 A
